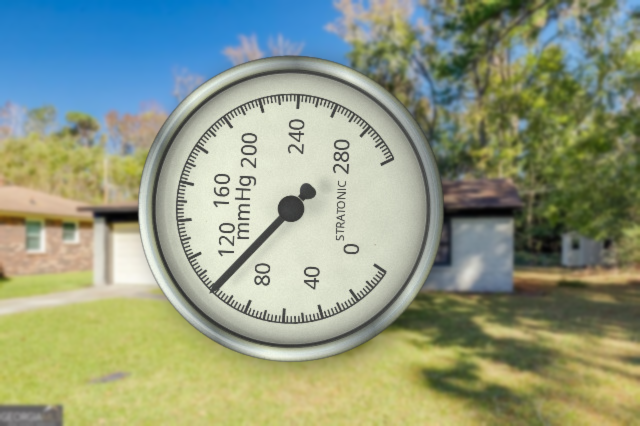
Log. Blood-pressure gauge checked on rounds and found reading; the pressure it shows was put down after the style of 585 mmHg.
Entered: 100 mmHg
